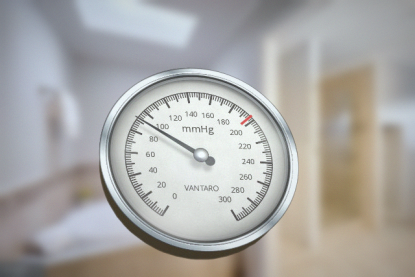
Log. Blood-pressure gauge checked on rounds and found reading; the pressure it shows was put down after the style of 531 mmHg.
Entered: 90 mmHg
